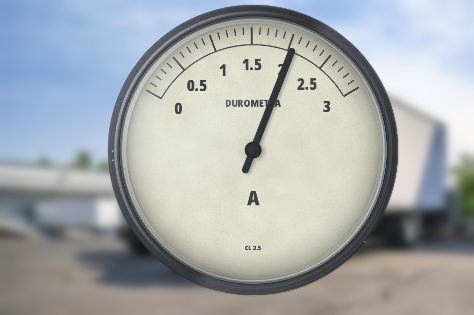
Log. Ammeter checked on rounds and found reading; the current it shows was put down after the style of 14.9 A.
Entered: 2.05 A
